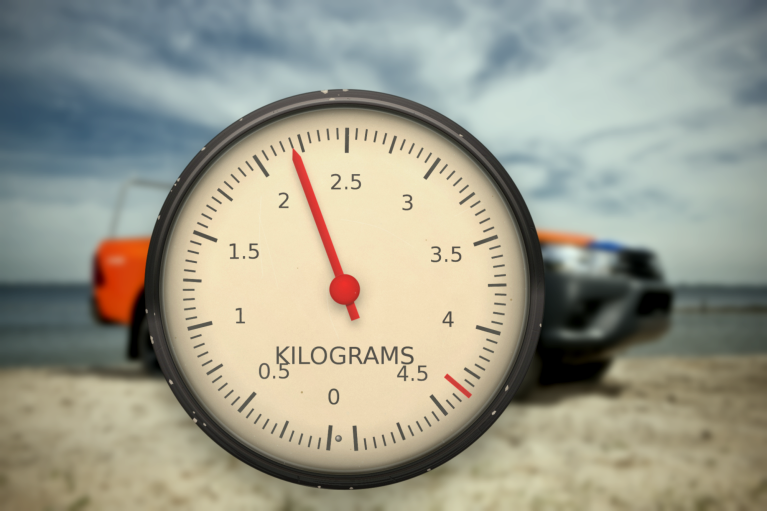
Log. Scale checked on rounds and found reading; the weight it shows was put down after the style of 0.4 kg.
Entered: 2.2 kg
